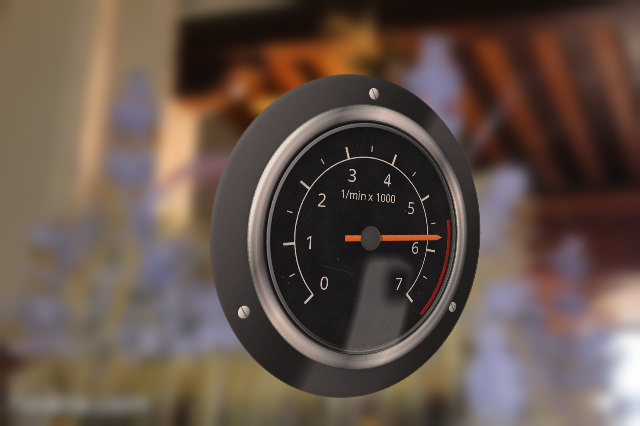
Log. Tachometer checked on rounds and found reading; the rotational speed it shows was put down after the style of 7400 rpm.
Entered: 5750 rpm
